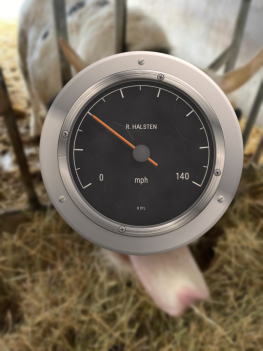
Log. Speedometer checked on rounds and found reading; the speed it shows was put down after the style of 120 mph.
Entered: 40 mph
